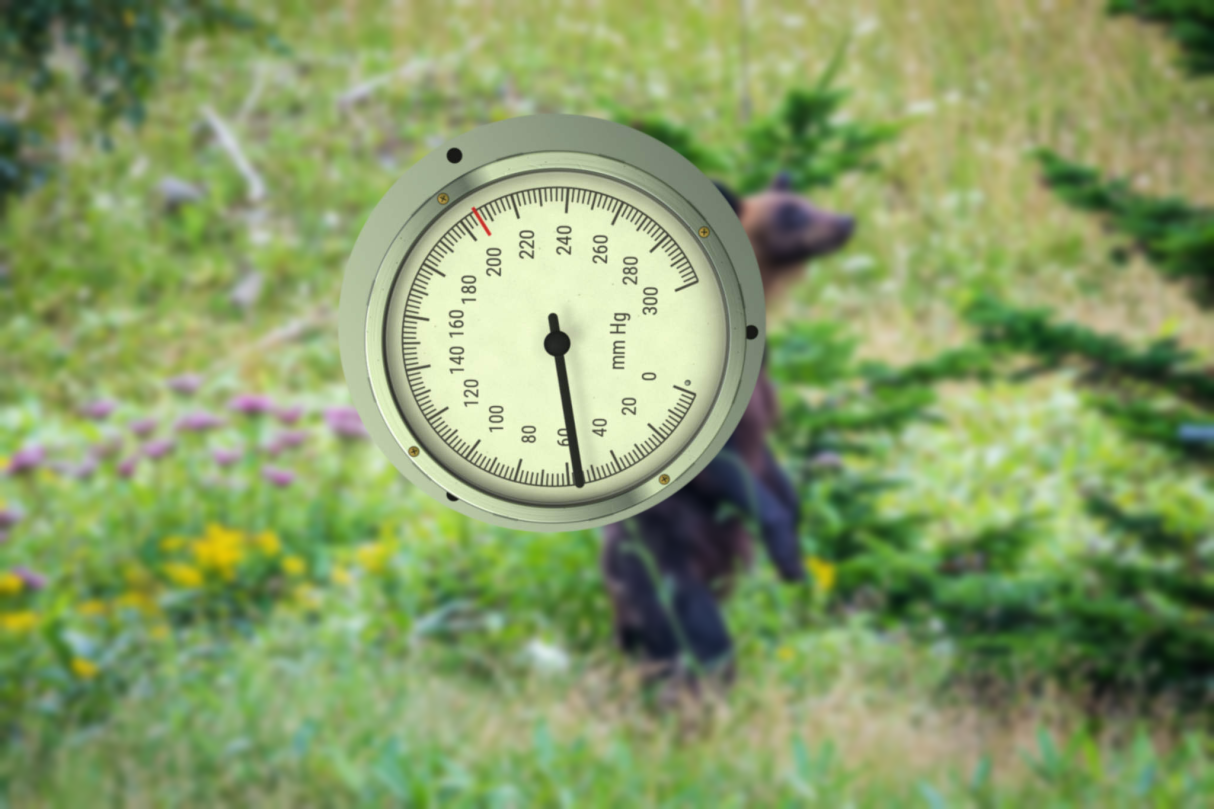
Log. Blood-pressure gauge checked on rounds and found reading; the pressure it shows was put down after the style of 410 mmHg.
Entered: 56 mmHg
